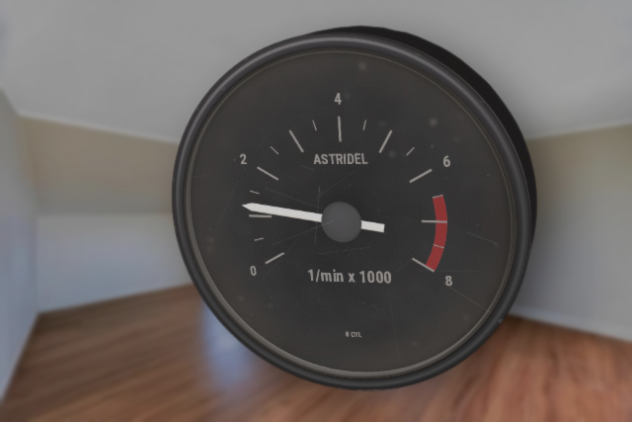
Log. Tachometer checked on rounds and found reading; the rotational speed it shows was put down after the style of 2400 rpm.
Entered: 1250 rpm
